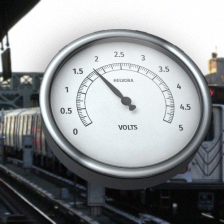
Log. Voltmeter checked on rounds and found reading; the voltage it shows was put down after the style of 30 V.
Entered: 1.75 V
